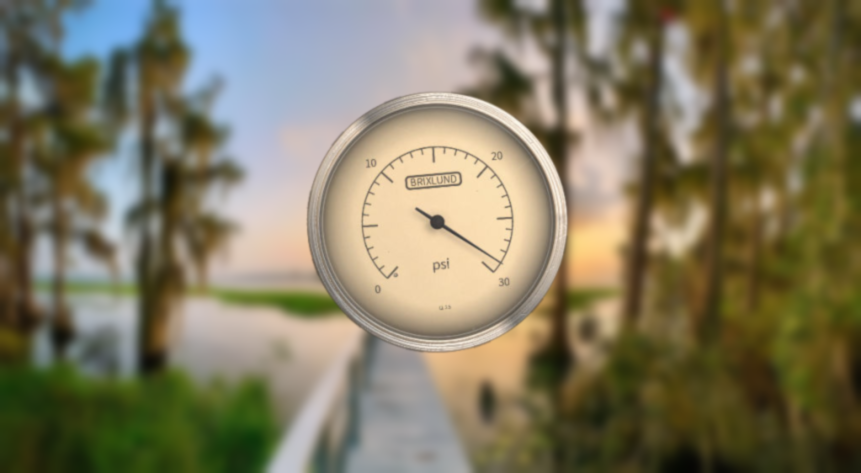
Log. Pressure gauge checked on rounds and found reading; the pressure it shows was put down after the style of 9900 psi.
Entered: 29 psi
